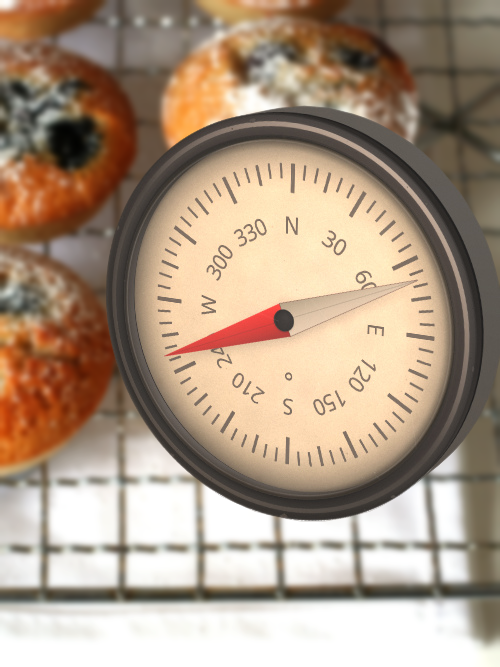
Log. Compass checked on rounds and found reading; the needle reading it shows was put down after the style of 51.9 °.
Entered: 247.5 °
